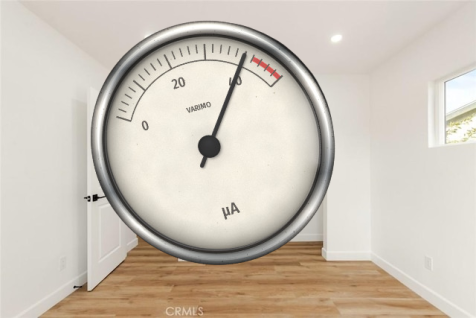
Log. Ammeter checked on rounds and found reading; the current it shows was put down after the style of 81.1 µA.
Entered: 40 µA
